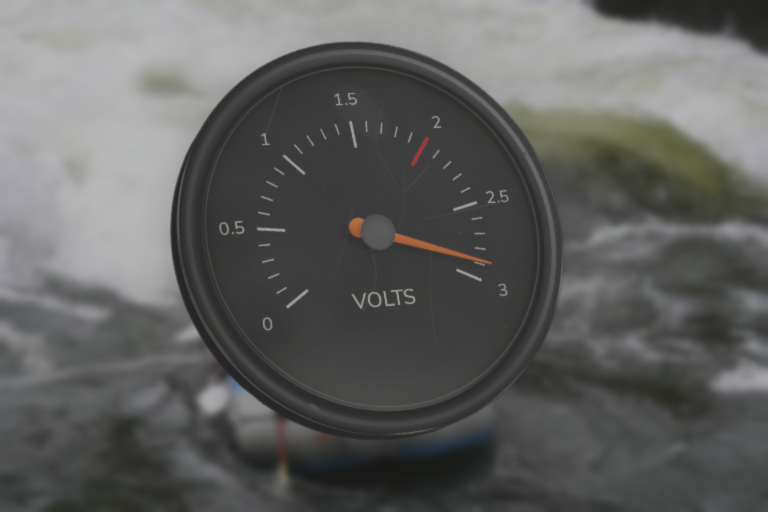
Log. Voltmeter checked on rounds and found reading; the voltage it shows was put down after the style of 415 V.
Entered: 2.9 V
